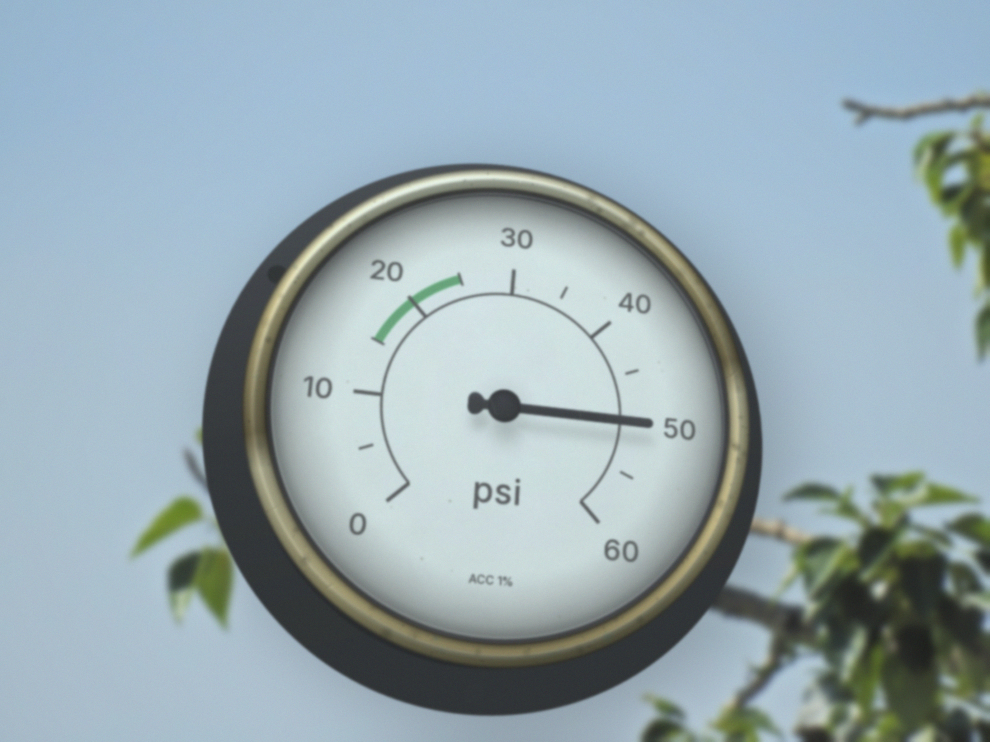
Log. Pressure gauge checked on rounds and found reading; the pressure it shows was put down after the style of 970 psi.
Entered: 50 psi
